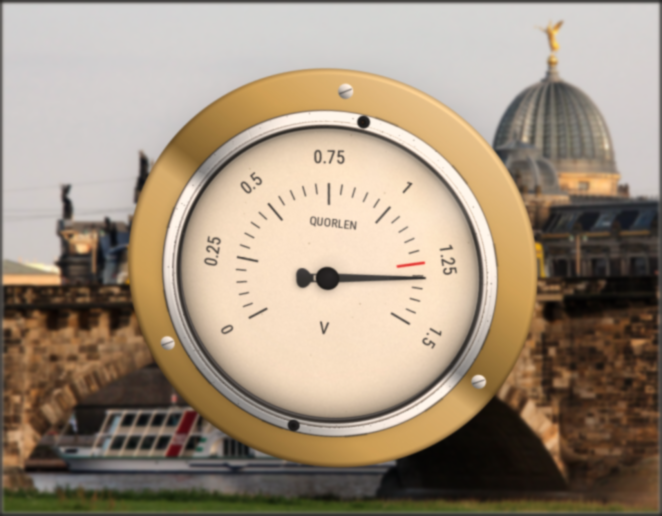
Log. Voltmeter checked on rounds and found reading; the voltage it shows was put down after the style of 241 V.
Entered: 1.3 V
